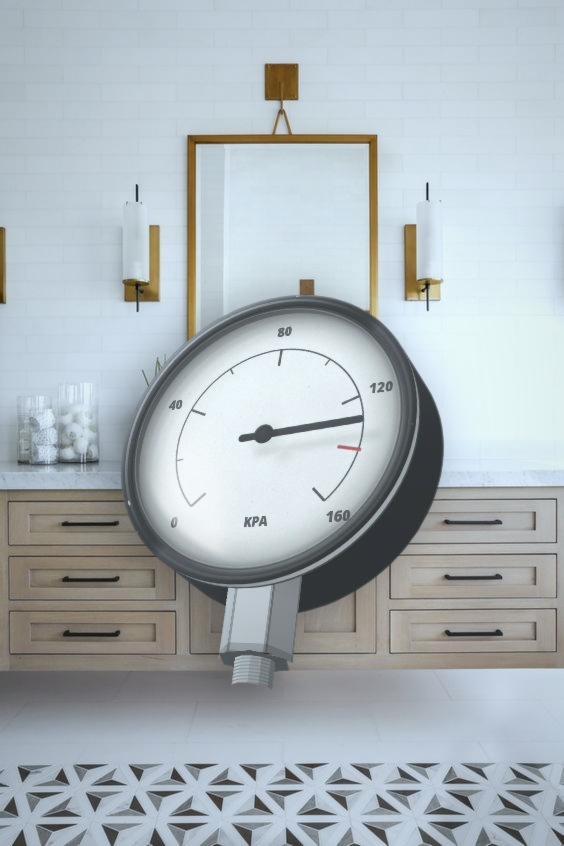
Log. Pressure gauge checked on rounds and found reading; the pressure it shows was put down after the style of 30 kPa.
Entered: 130 kPa
